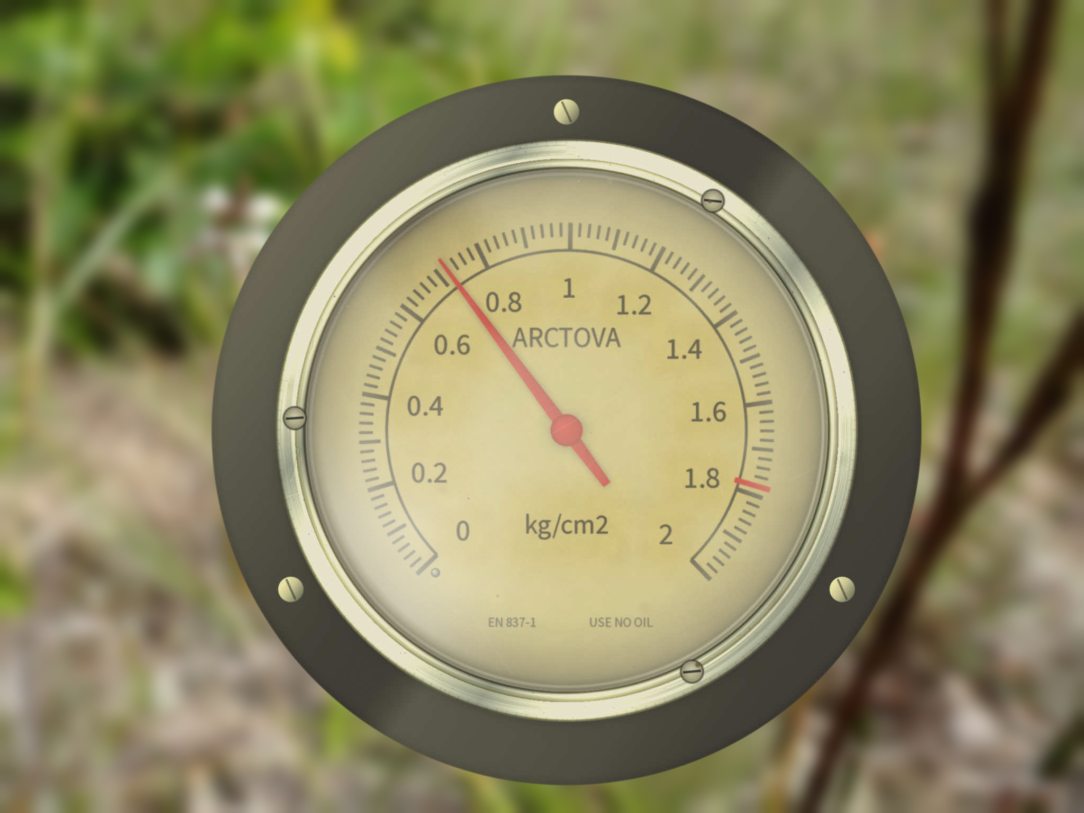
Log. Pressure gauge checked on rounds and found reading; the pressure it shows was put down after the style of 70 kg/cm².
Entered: 0.72 kg/cm²
